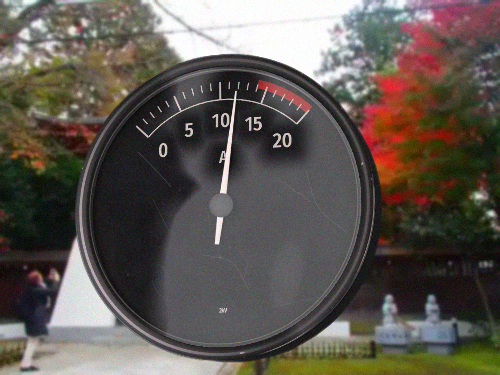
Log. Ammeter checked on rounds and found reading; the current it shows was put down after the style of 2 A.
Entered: 12 A
